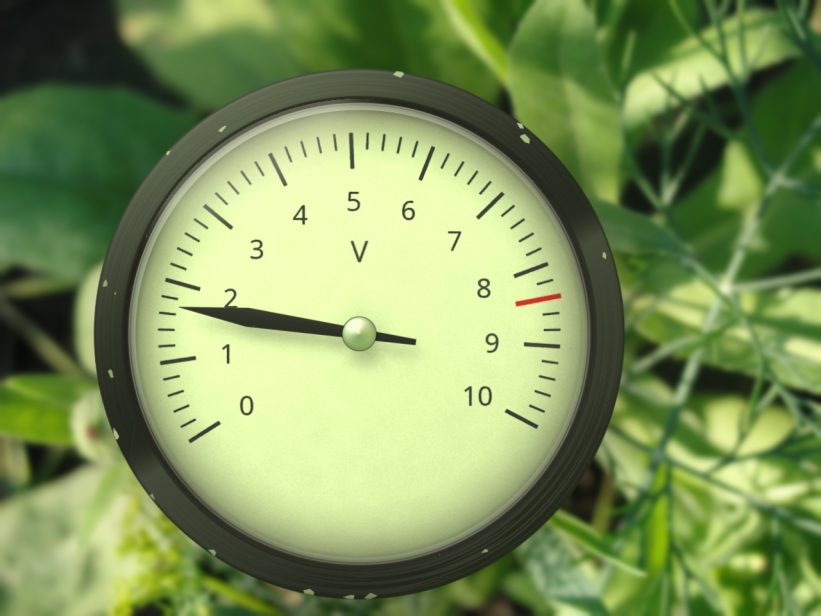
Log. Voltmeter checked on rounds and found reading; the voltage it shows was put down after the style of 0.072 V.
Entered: 1.7 V
